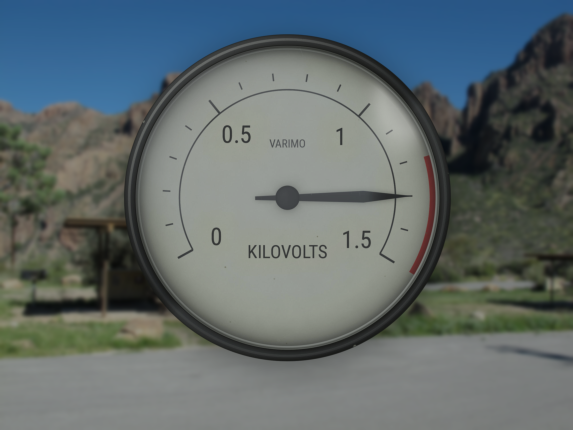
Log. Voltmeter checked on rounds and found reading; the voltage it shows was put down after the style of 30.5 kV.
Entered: 1.3 kV
